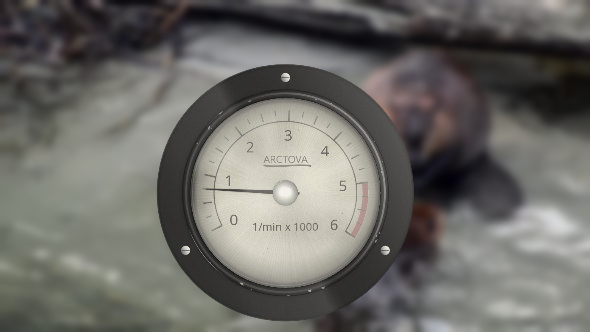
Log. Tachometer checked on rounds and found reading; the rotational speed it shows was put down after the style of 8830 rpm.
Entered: 750 rpm
